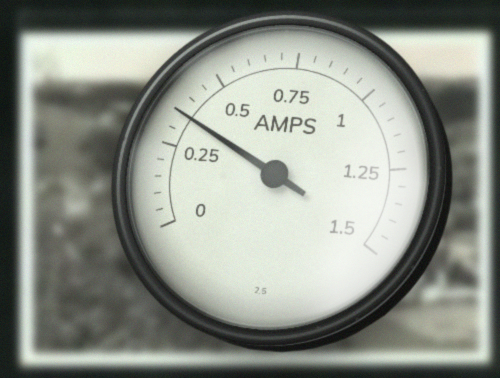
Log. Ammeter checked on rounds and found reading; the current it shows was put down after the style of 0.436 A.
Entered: 0.35 A
